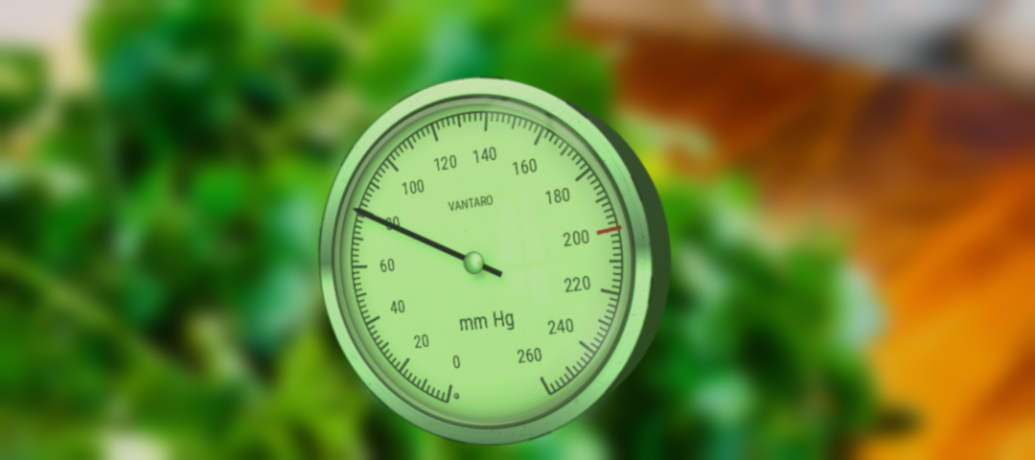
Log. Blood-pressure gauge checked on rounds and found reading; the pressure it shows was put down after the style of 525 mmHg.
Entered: 80 mmHg
